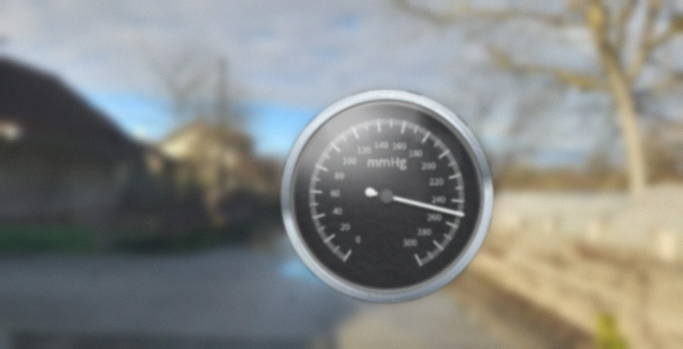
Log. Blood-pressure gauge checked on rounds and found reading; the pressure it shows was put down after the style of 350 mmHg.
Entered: 250 mmHg
